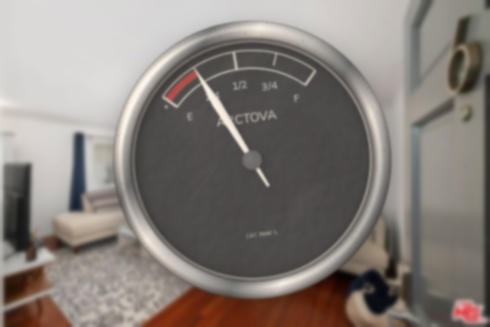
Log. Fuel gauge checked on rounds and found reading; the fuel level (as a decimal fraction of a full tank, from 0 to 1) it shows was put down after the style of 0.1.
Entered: 0.25
